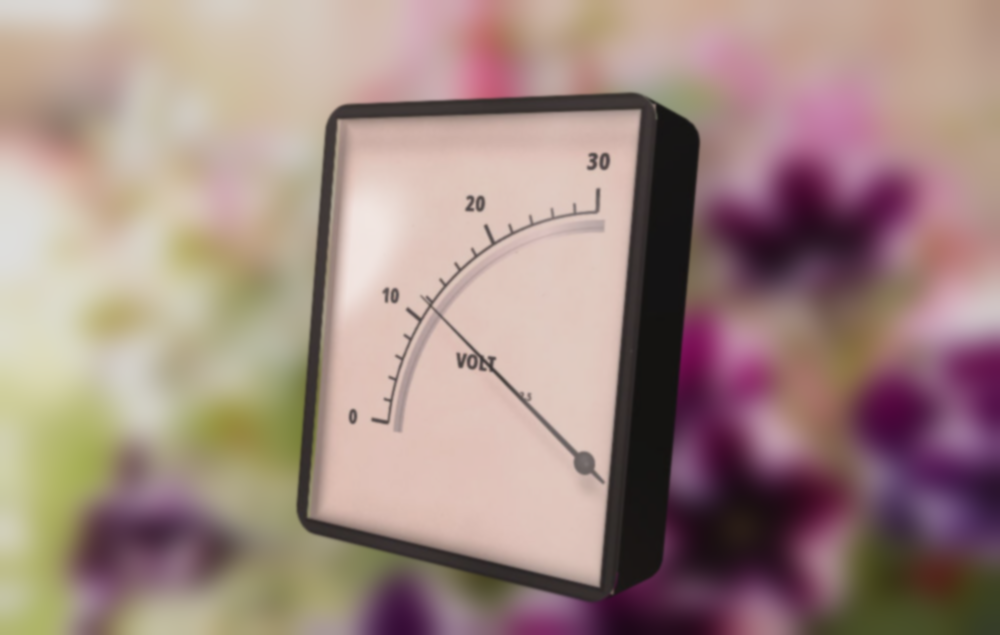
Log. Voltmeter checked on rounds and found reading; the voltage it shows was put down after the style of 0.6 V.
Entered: 12 V
